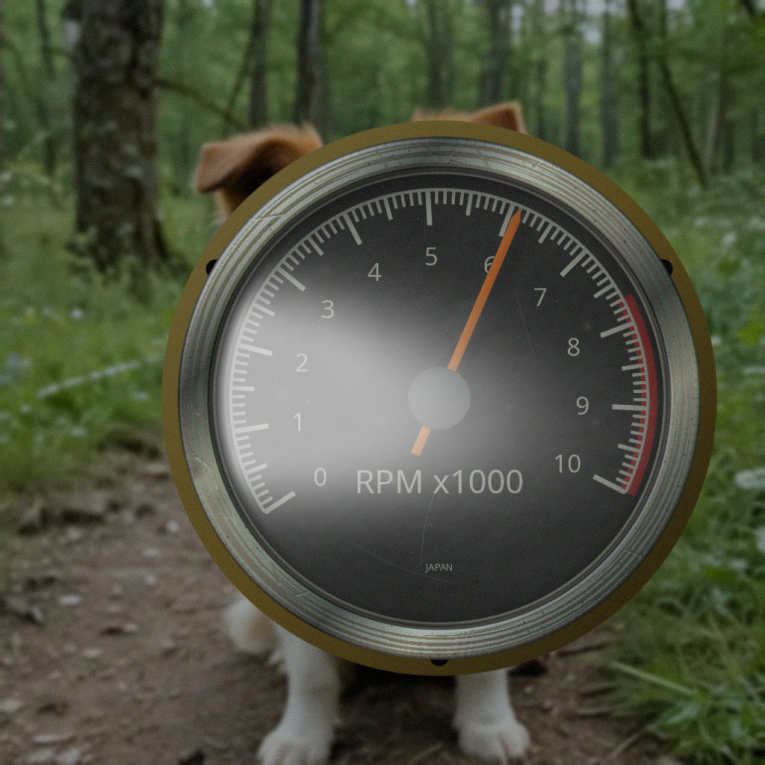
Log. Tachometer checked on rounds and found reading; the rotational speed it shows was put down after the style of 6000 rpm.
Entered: 6100 rpm
